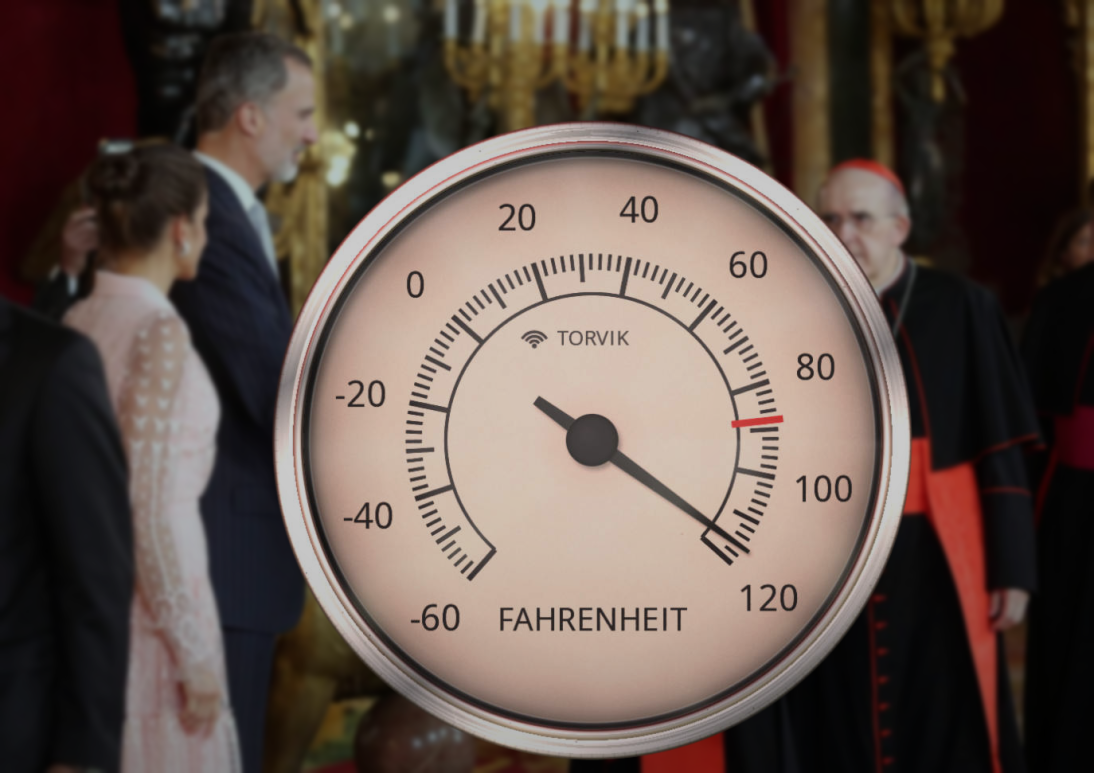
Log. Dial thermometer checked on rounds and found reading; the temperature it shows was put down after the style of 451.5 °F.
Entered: 116 °F
